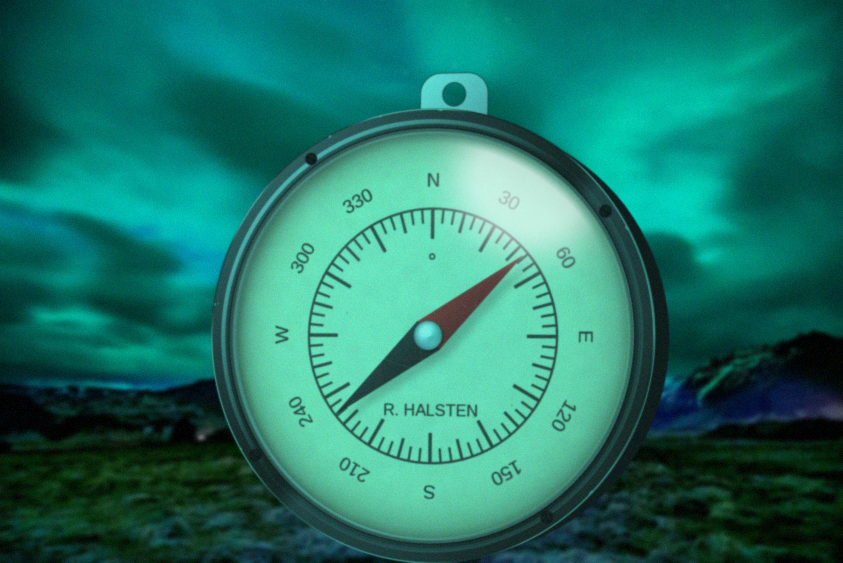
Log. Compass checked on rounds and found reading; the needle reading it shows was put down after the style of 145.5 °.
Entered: 50 °
